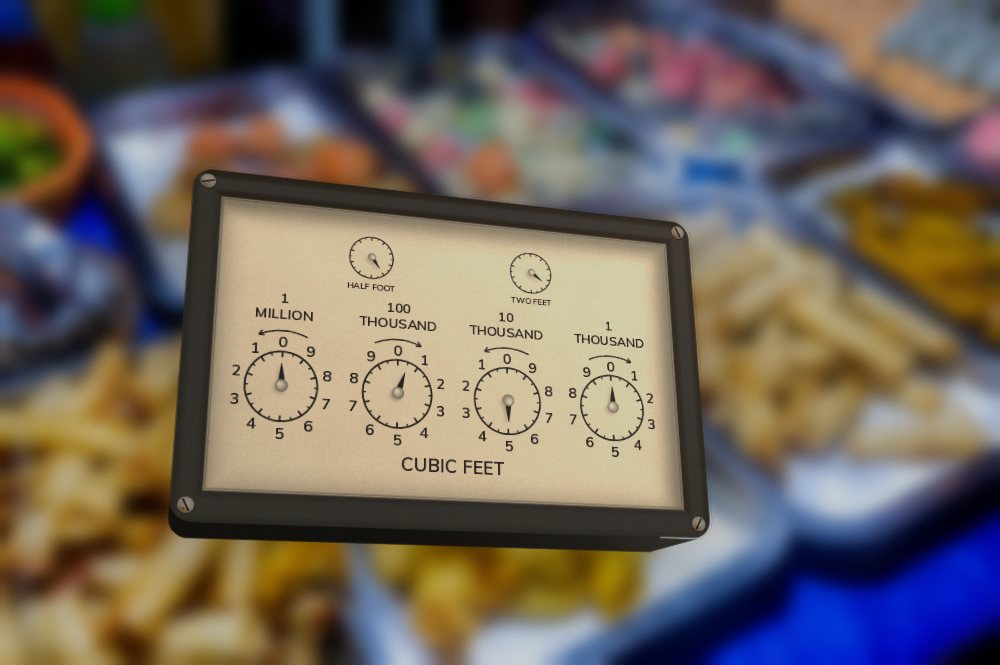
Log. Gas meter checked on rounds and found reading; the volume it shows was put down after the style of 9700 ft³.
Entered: 5000 ft³
